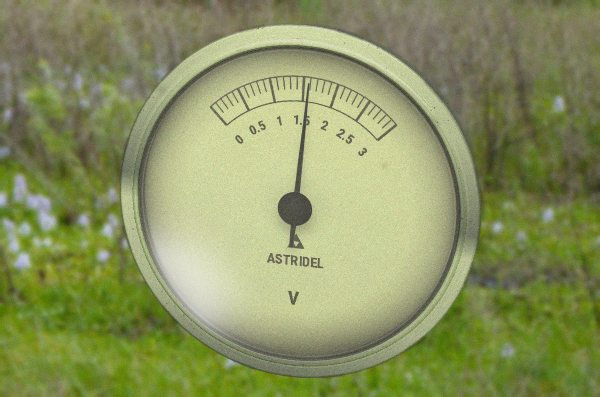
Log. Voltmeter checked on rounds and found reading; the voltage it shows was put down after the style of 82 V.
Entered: 1.6 V
